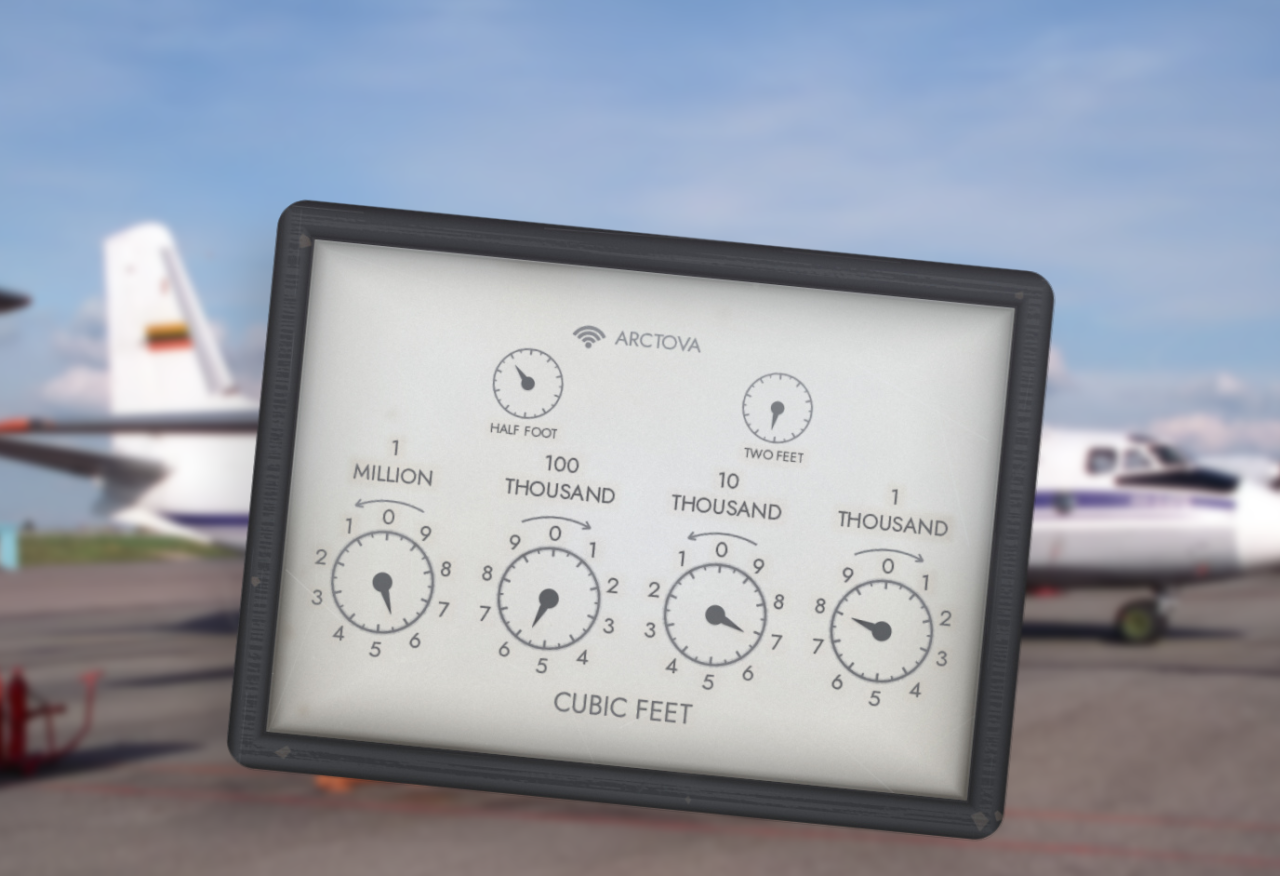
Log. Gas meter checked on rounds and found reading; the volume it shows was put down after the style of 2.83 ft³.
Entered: 556800 ft³
